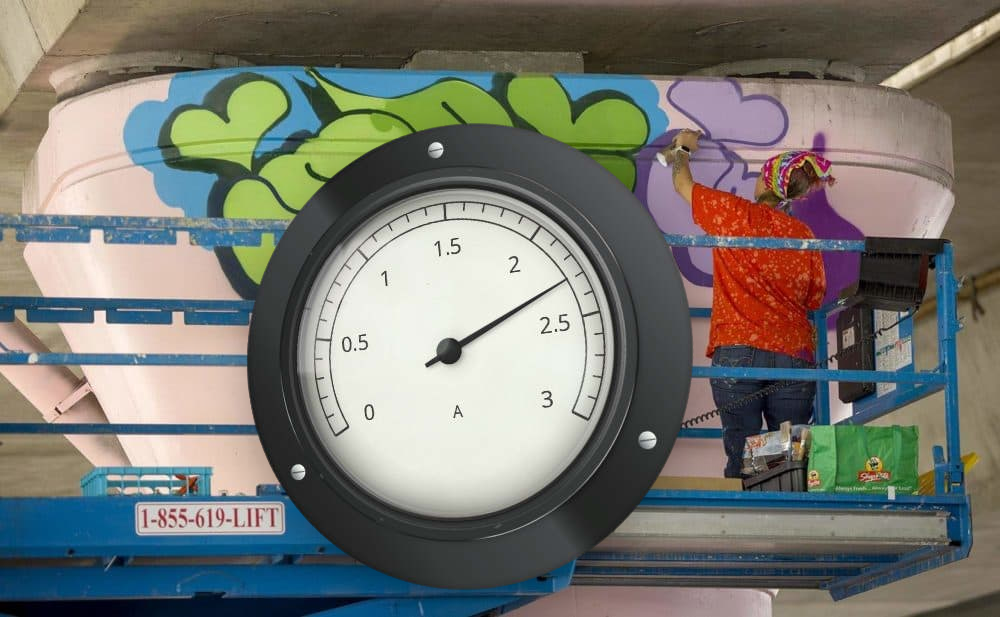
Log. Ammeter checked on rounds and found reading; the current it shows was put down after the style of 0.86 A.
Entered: 2.3 A
